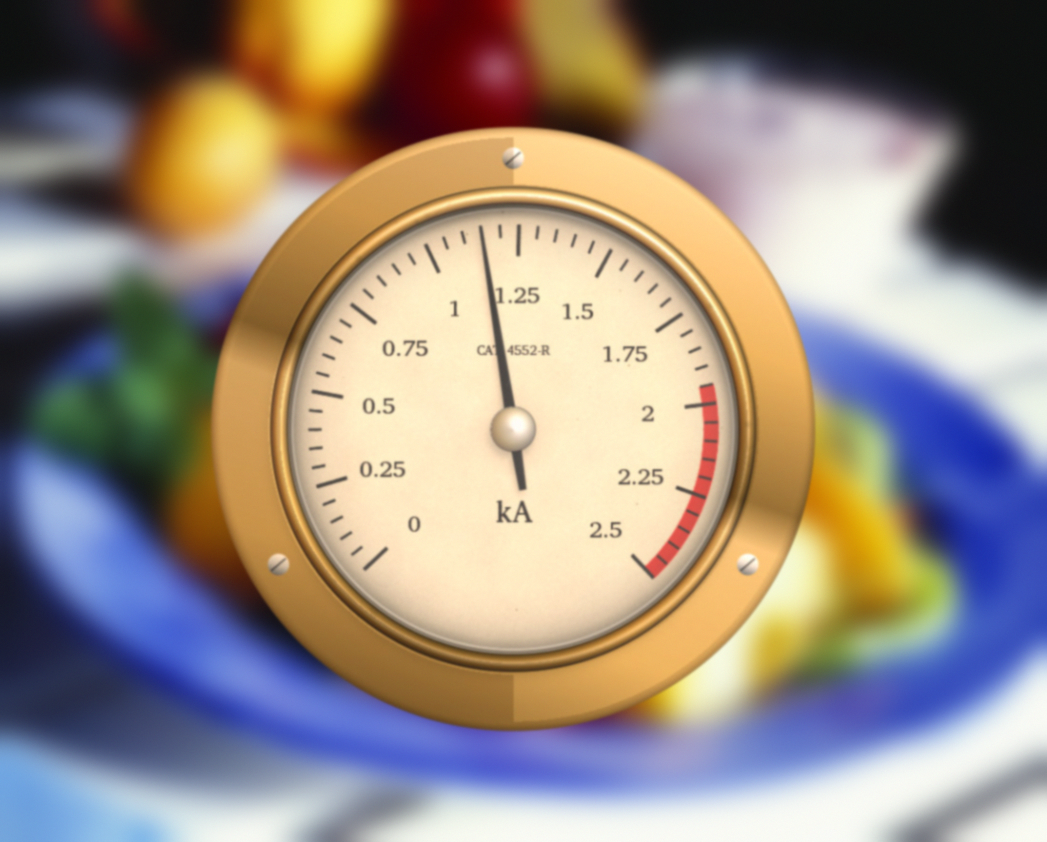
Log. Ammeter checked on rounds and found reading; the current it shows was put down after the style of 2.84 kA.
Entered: 1.15 kA
